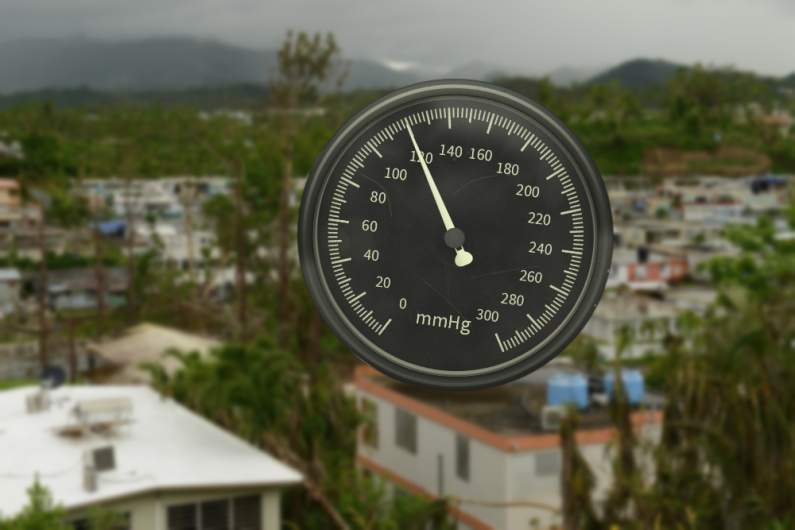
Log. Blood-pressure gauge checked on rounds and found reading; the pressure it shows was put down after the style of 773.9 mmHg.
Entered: 120 mmHg
